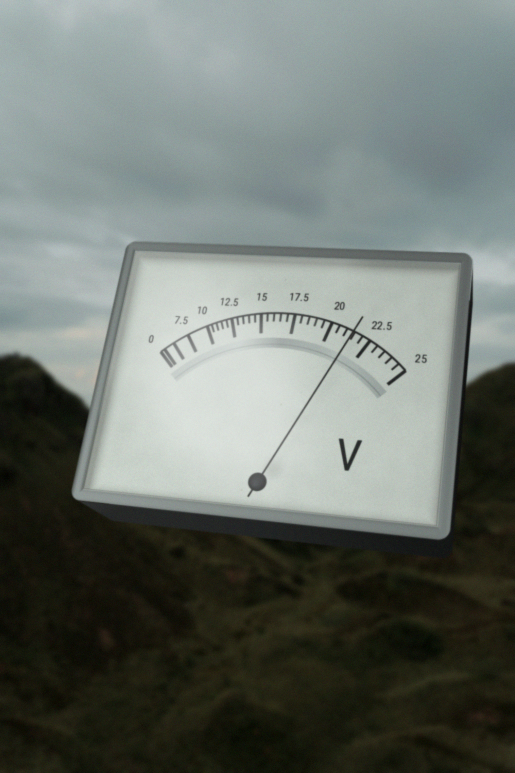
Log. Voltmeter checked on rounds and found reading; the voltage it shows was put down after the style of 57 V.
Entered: 21.5 V
